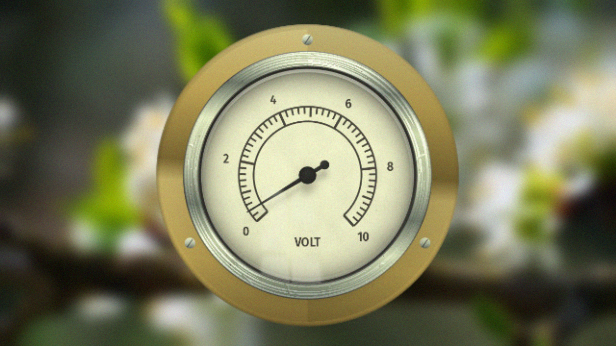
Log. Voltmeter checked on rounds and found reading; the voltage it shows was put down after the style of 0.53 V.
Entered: 0.4 V
